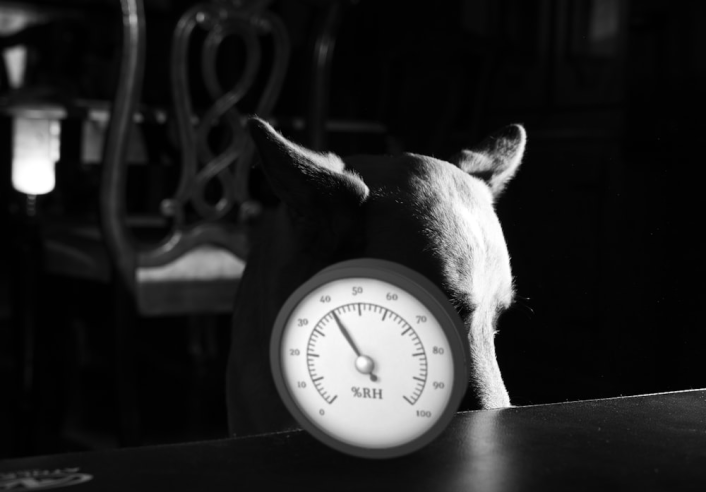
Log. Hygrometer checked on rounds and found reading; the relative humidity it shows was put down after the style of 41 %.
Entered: 40 %
